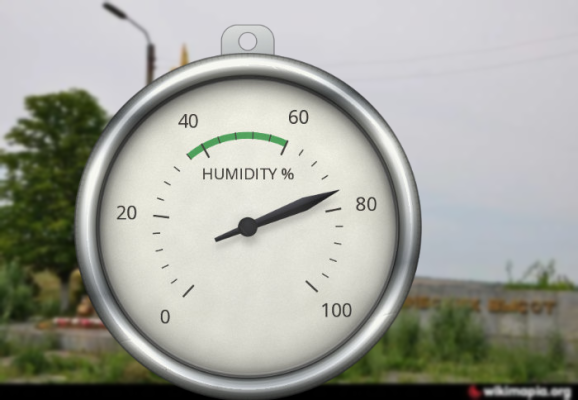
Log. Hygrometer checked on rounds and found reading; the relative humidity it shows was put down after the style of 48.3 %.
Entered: 76 %
